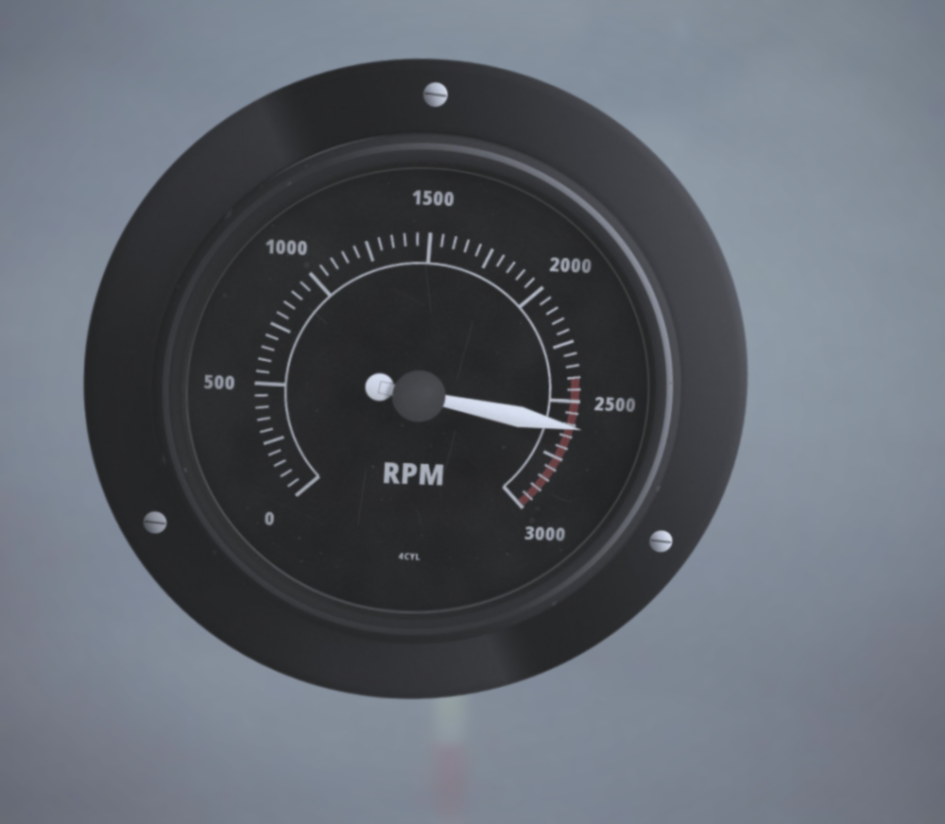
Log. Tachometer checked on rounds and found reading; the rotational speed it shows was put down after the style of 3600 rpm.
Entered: 2600 rpm
